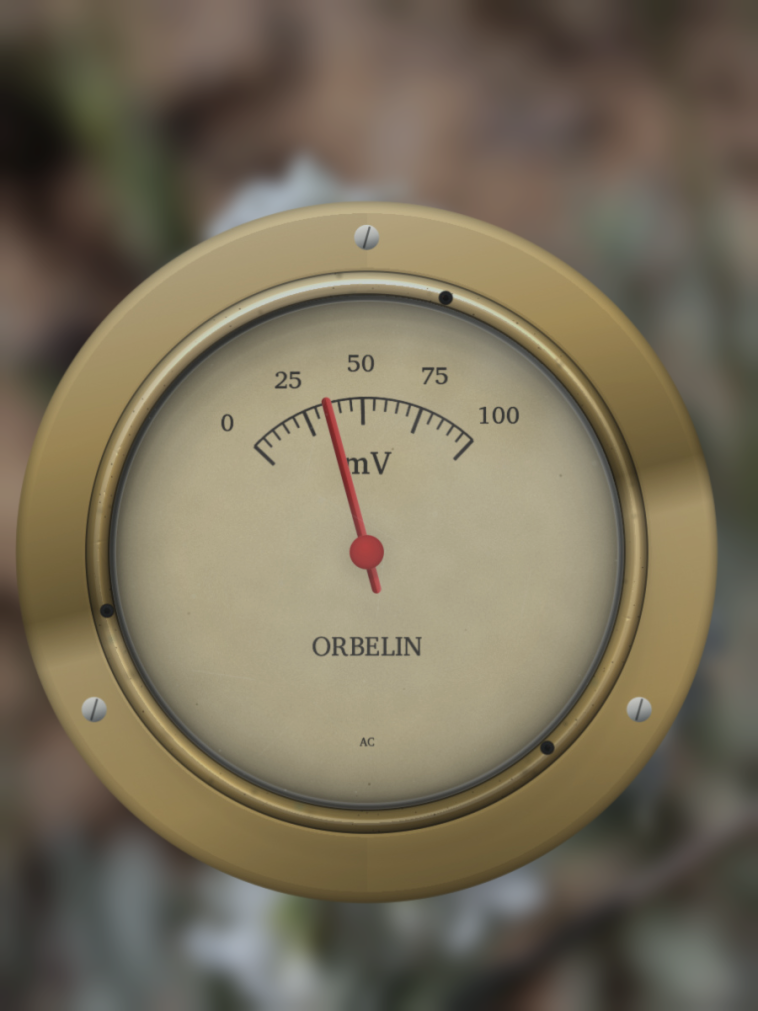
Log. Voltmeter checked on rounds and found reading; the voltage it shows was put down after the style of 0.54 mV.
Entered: 35 mV
